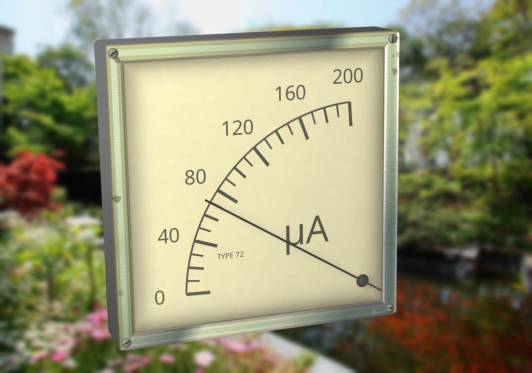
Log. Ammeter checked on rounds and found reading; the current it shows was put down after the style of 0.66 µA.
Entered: 70 µA
